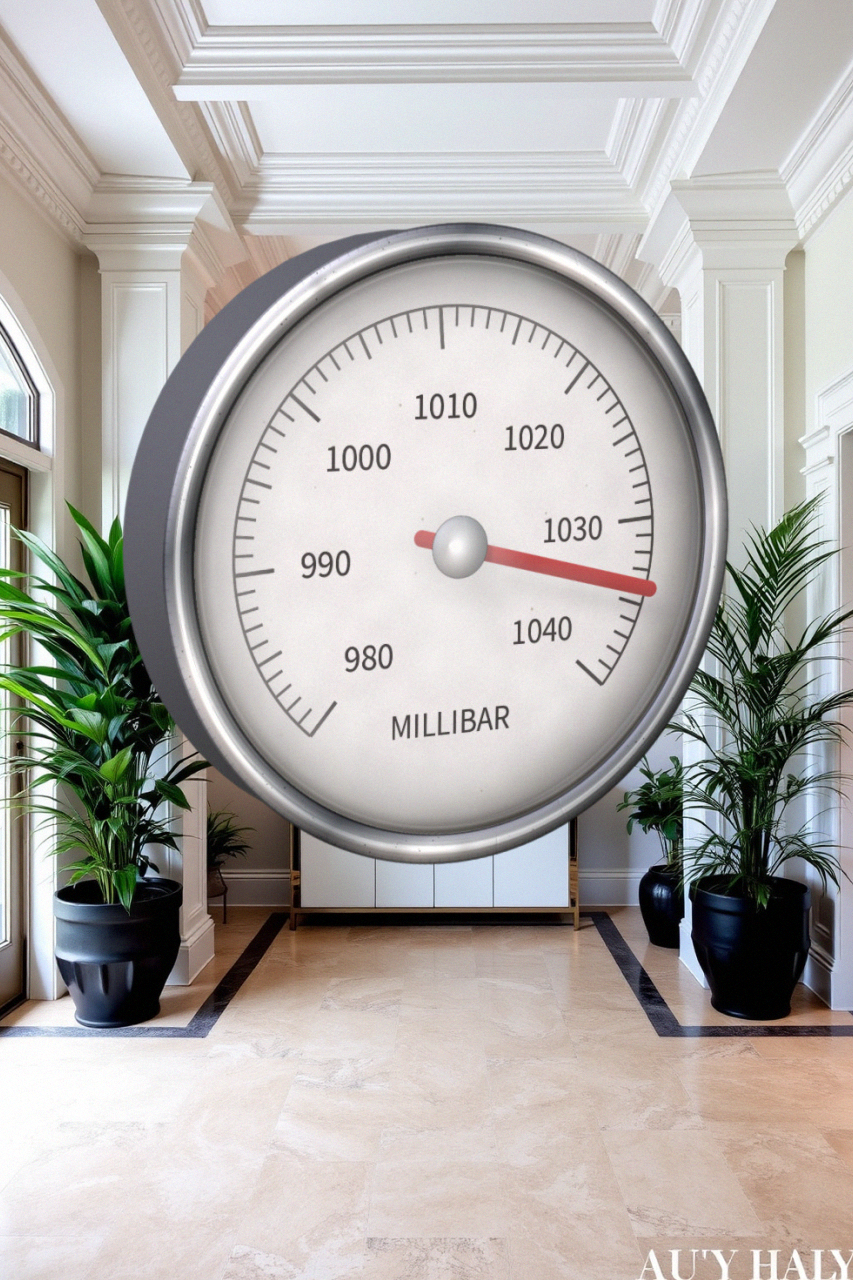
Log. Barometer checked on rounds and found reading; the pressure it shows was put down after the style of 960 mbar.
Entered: 1034 mbar
